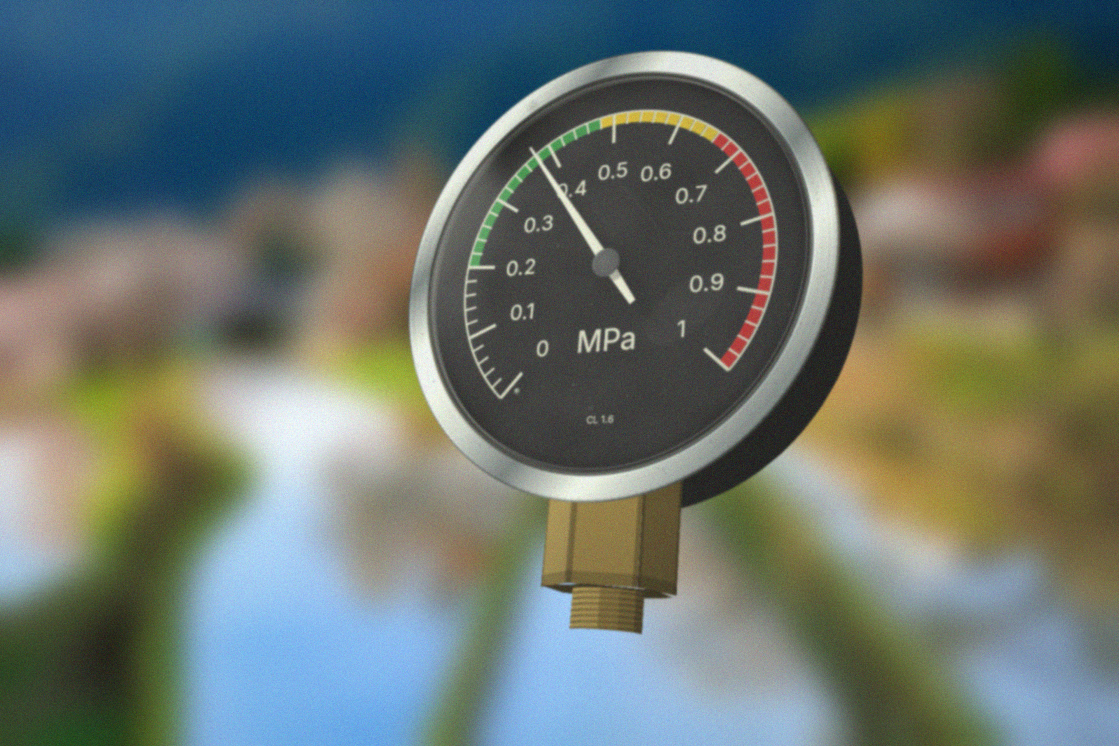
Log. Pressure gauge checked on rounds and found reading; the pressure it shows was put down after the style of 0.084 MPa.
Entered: 0.38 MPa
